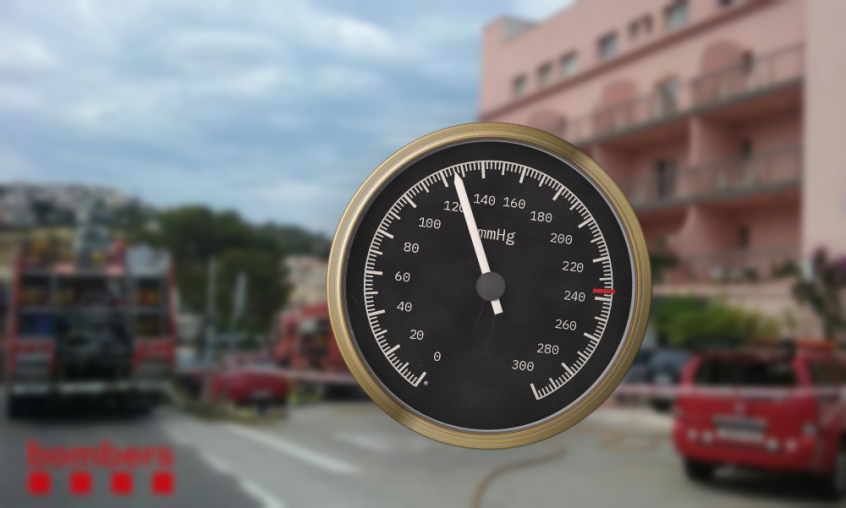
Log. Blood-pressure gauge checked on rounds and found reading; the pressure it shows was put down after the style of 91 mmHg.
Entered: 126 mmHg
